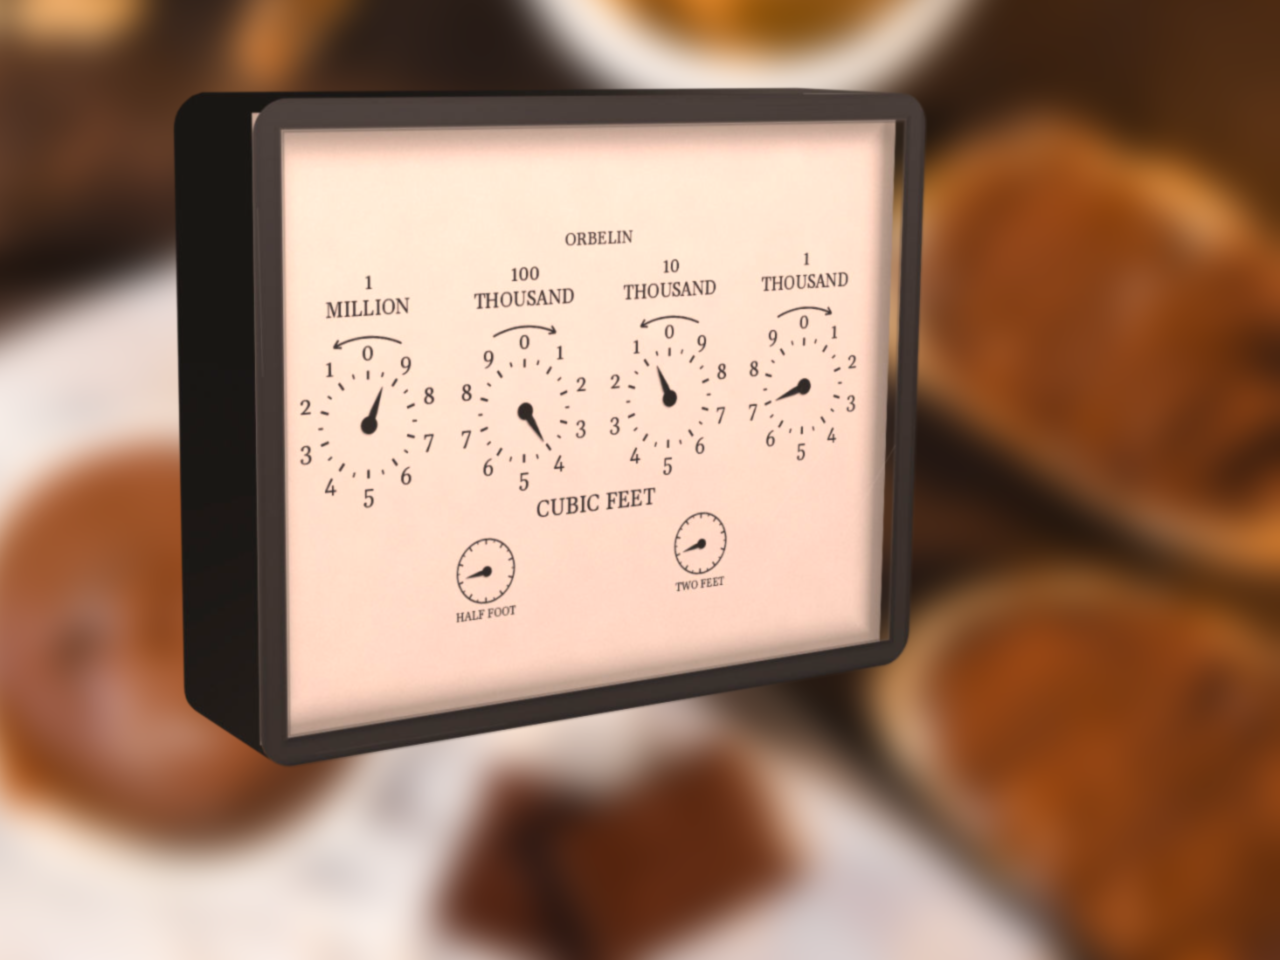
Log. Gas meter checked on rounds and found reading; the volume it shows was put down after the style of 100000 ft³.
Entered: 940700 ft³
